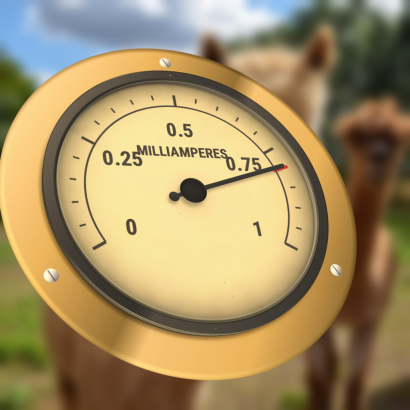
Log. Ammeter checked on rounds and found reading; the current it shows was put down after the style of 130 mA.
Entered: 0.8 mA
